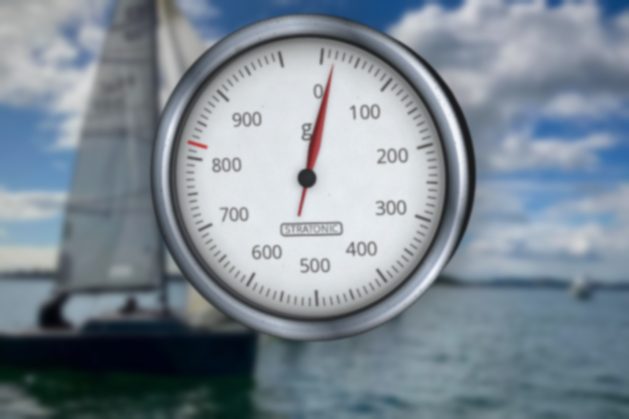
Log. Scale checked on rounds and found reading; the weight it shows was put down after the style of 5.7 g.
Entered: 20 g
